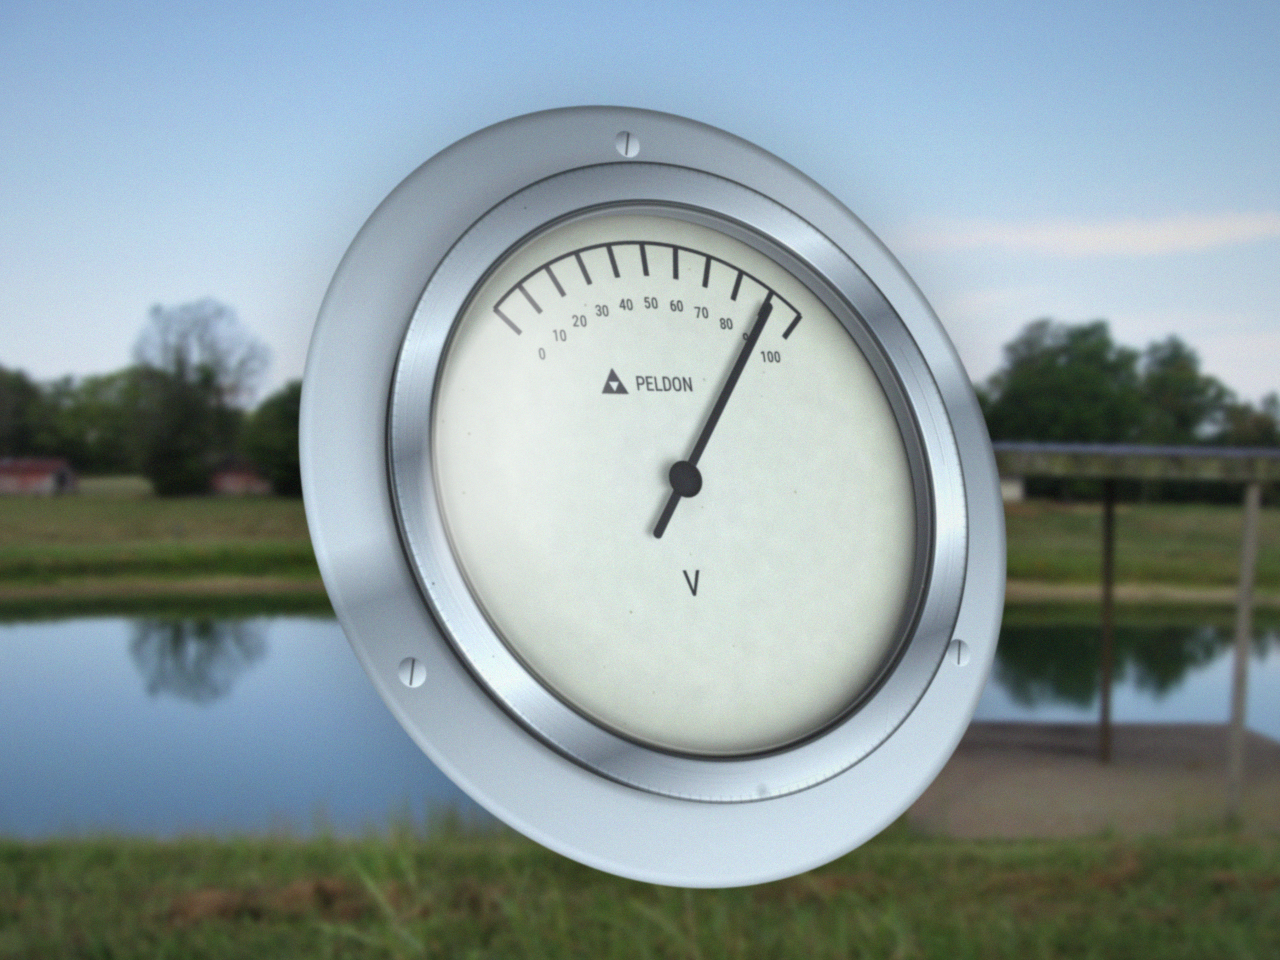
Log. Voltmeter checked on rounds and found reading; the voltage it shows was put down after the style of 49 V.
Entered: 90 V
